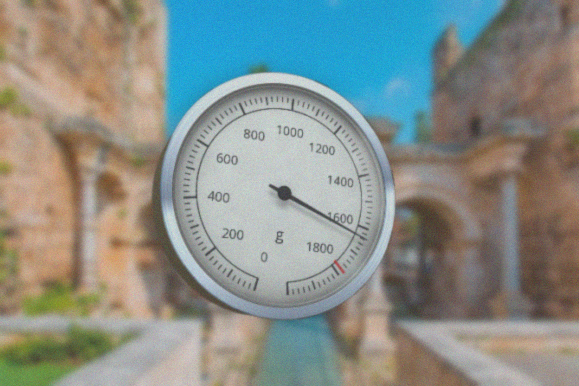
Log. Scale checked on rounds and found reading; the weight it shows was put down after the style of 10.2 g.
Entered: 1640 g
